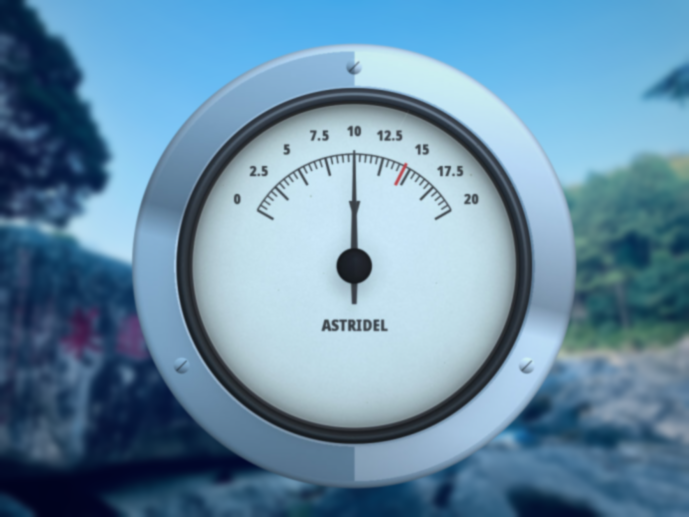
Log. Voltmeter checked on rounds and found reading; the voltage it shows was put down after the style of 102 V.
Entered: 10 V
